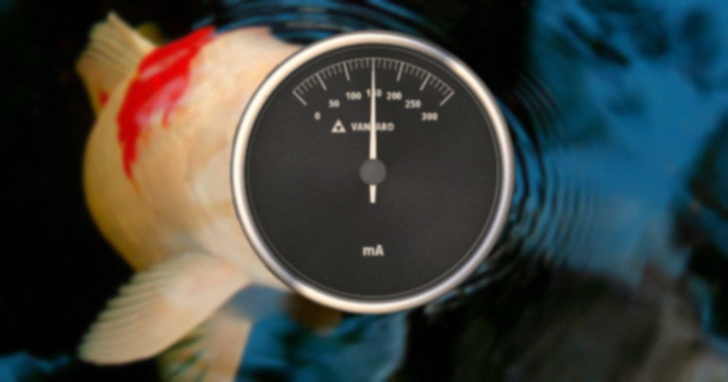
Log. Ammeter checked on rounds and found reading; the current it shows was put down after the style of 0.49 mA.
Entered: 150 mA
